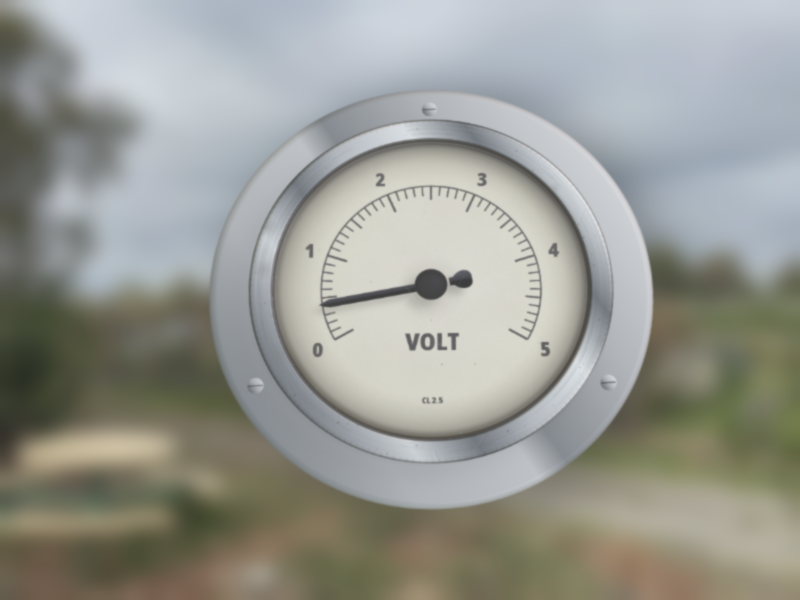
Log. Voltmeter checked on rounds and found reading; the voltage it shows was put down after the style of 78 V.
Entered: 0.4 V
